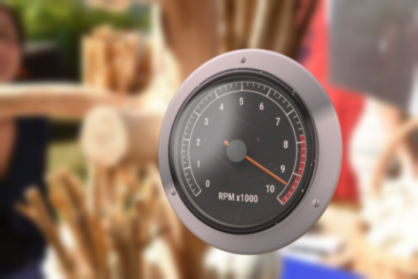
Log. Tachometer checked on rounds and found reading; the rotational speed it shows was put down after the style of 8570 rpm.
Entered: 9400 rpm
